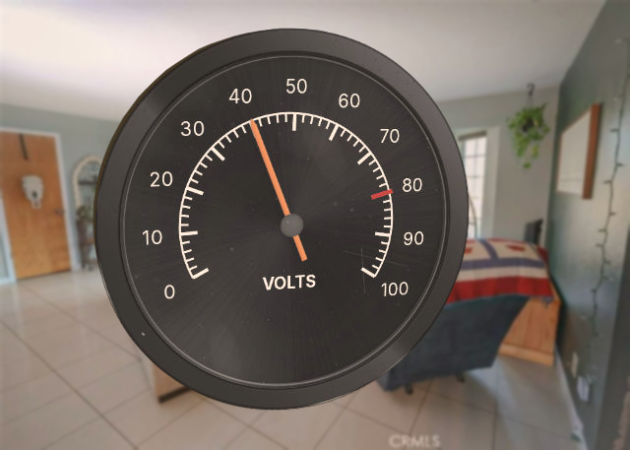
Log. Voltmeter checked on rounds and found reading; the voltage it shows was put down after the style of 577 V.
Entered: 40 V
